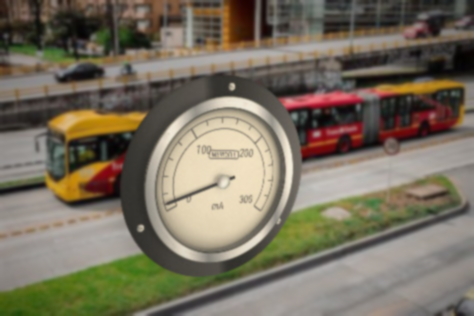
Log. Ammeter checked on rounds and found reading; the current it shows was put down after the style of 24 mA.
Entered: 10 mA
